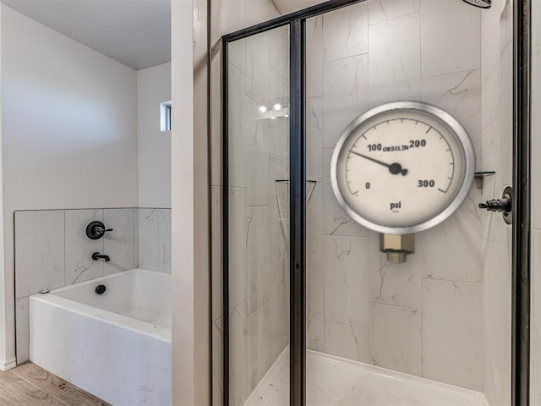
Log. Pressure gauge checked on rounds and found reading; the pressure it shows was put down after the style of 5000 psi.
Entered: 70 psi
